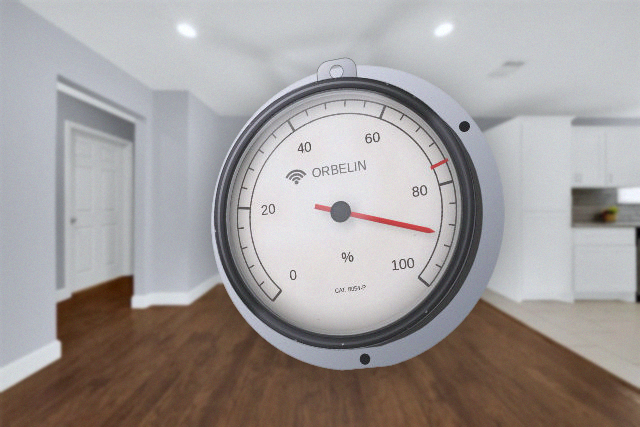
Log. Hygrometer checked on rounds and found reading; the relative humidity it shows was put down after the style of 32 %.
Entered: 90 %
